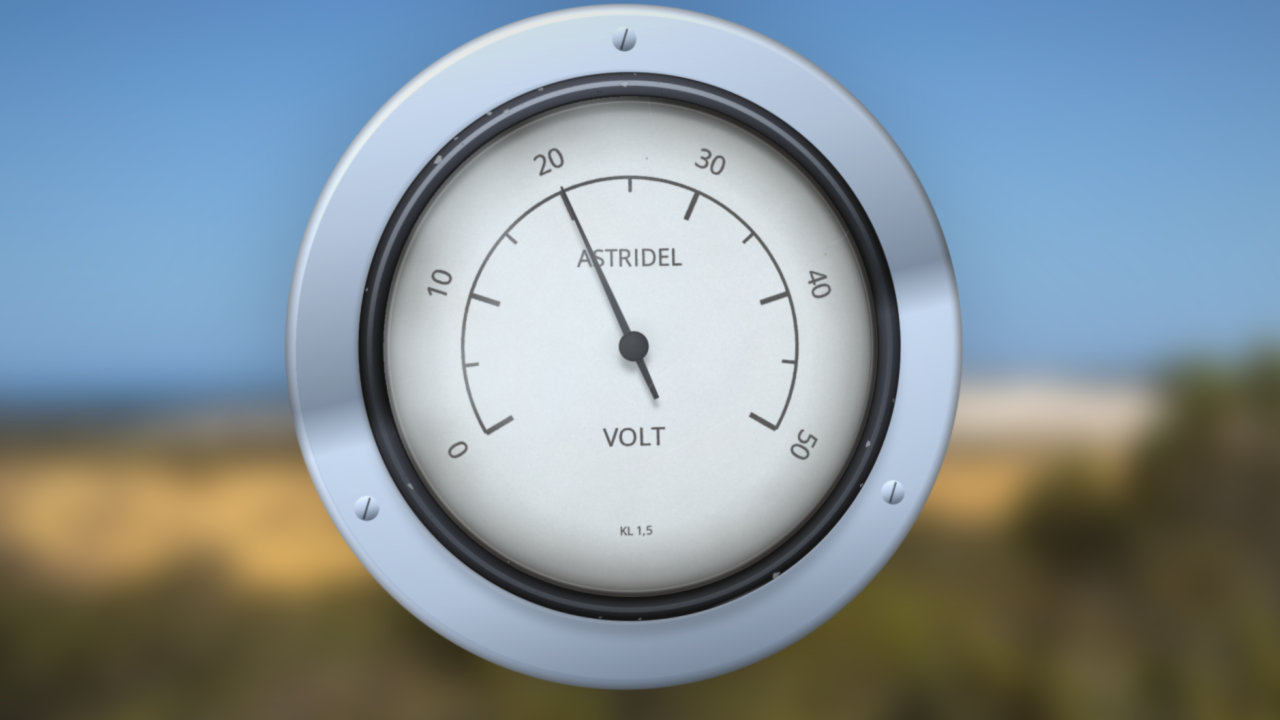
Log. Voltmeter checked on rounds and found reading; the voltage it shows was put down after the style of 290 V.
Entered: 20 V
